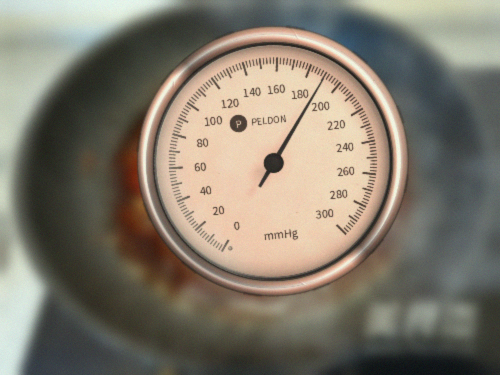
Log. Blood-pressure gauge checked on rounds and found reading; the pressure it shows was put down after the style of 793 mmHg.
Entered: 190 mmHg
